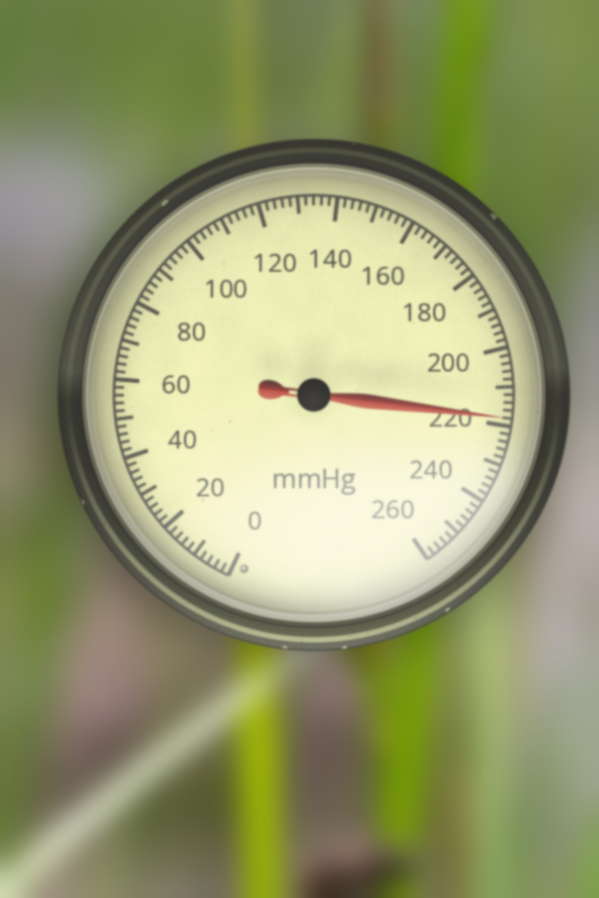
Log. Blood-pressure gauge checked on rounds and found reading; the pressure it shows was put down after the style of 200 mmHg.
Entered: 218 mmHg
